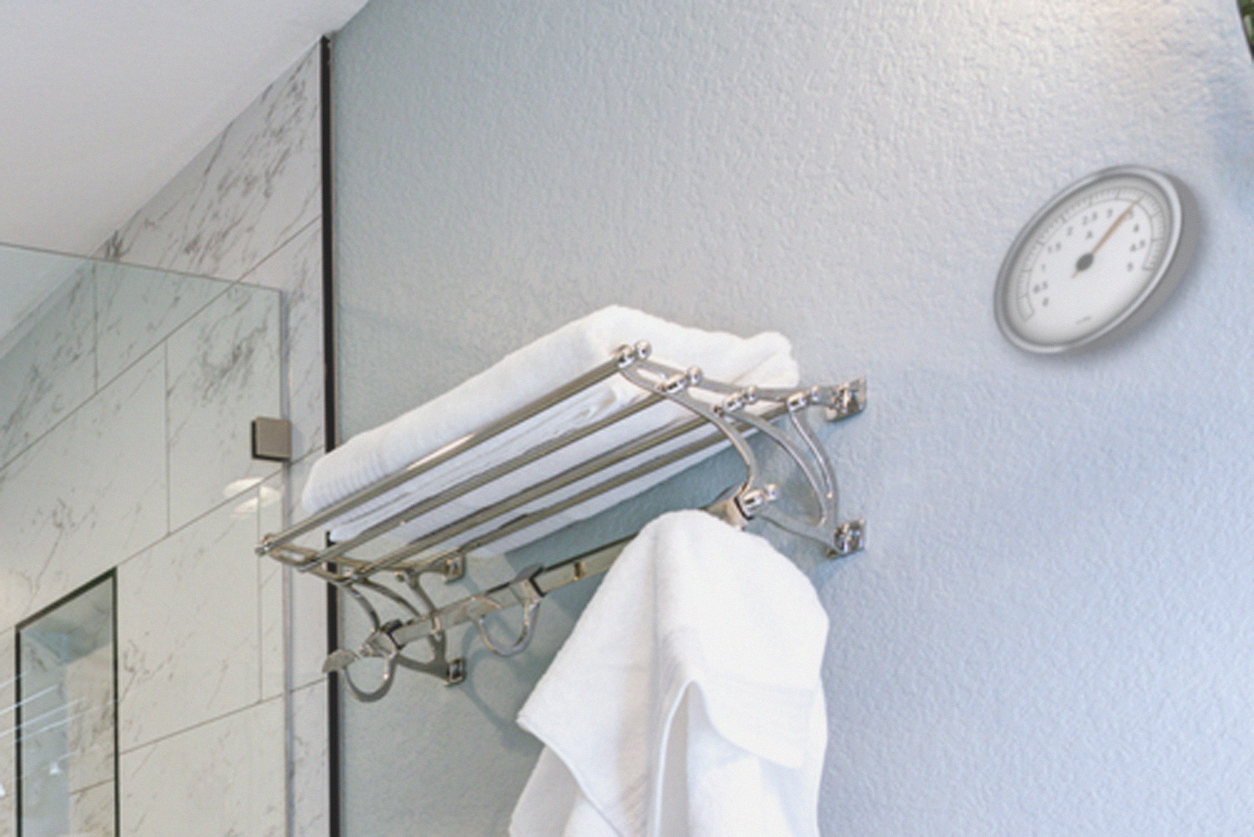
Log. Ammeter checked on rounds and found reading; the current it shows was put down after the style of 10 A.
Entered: 3.5 A
